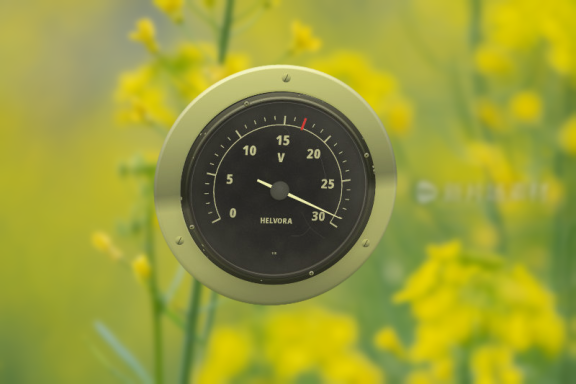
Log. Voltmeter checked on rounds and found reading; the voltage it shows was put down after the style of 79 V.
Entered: 29 V
